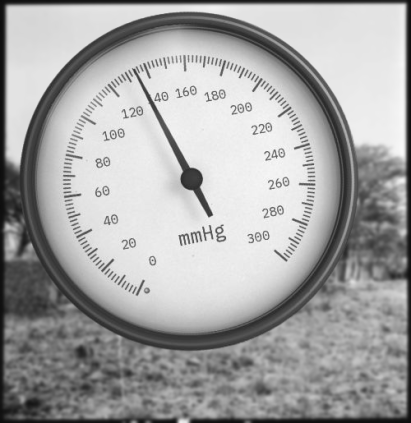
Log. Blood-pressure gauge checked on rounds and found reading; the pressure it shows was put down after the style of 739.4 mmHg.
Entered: 134 mmHg
